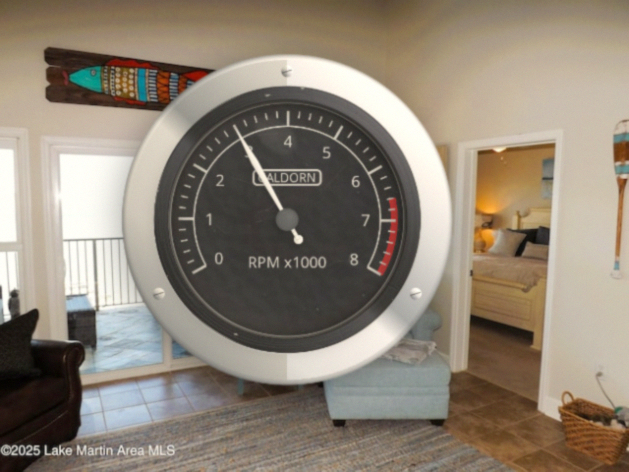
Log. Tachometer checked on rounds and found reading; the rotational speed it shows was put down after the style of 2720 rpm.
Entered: 3000 rpm
